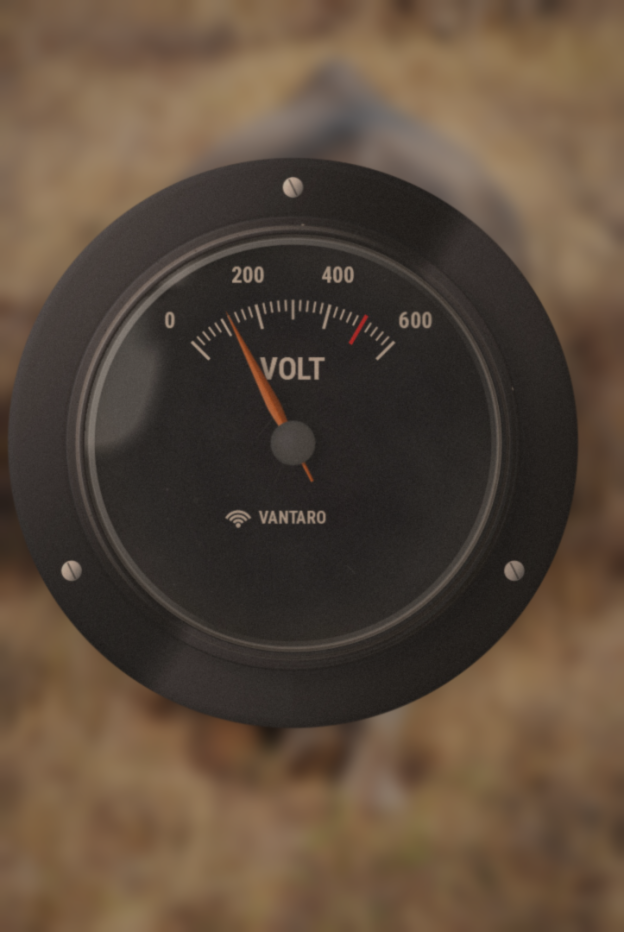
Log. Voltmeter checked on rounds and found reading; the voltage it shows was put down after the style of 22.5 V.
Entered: 120 V
